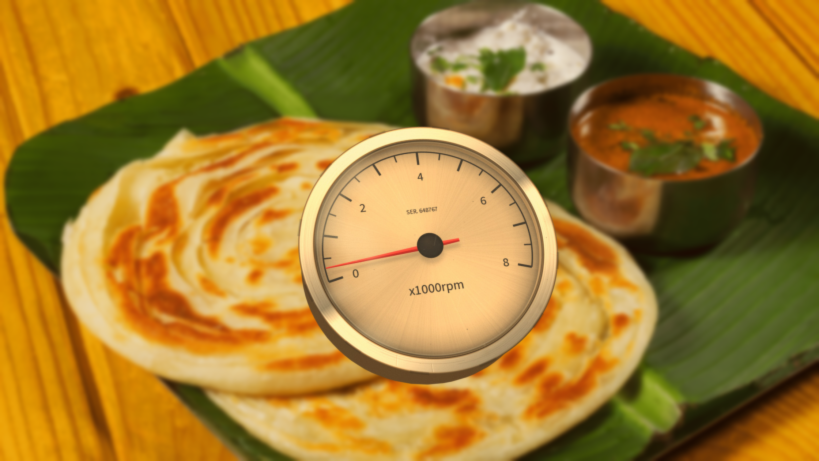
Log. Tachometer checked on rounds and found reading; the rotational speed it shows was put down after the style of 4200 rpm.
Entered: 250 rpm
